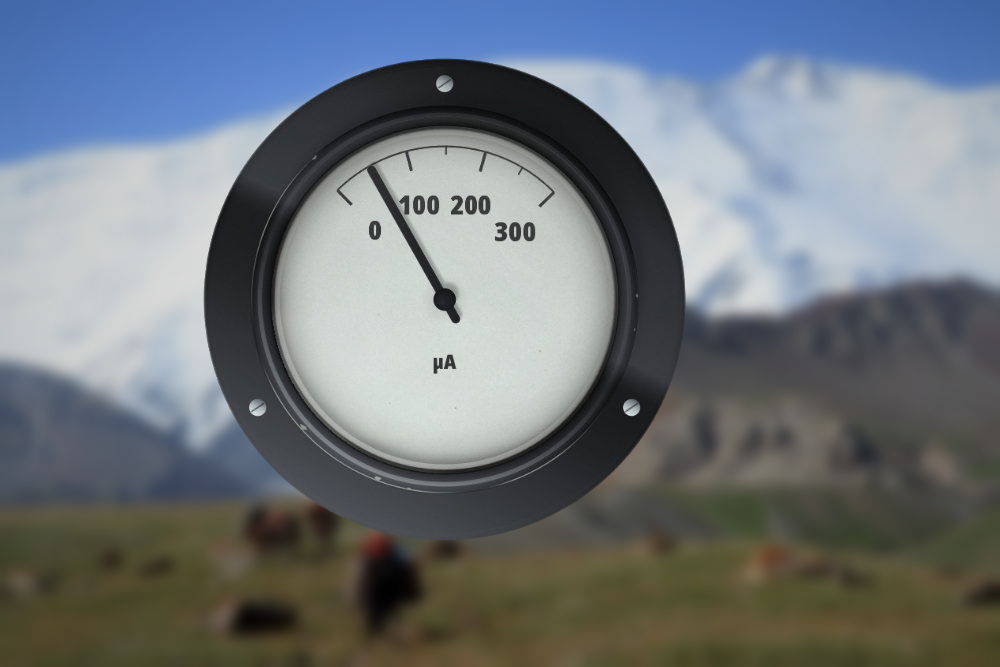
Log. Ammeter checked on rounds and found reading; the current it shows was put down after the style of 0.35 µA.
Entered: 50 µA
